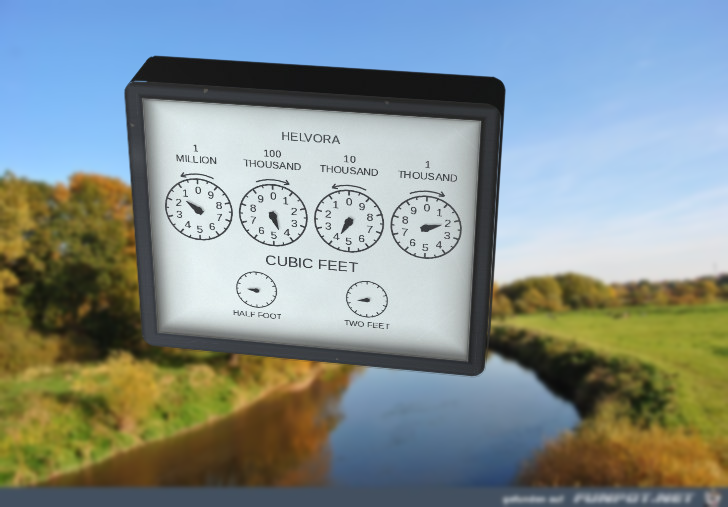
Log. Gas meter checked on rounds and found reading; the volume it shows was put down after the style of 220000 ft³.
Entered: 144200 ft³
